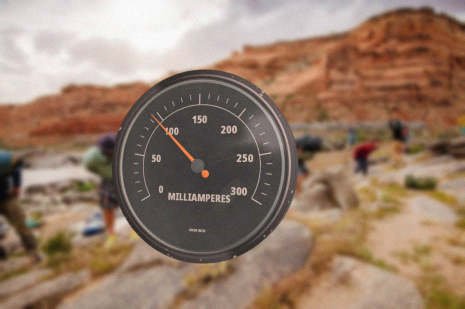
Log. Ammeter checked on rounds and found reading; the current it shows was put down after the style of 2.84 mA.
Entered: 95 mA
